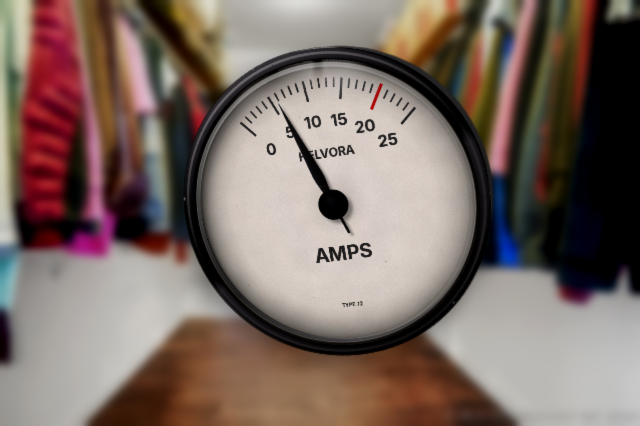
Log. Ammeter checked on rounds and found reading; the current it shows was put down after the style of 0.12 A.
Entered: 6 A
